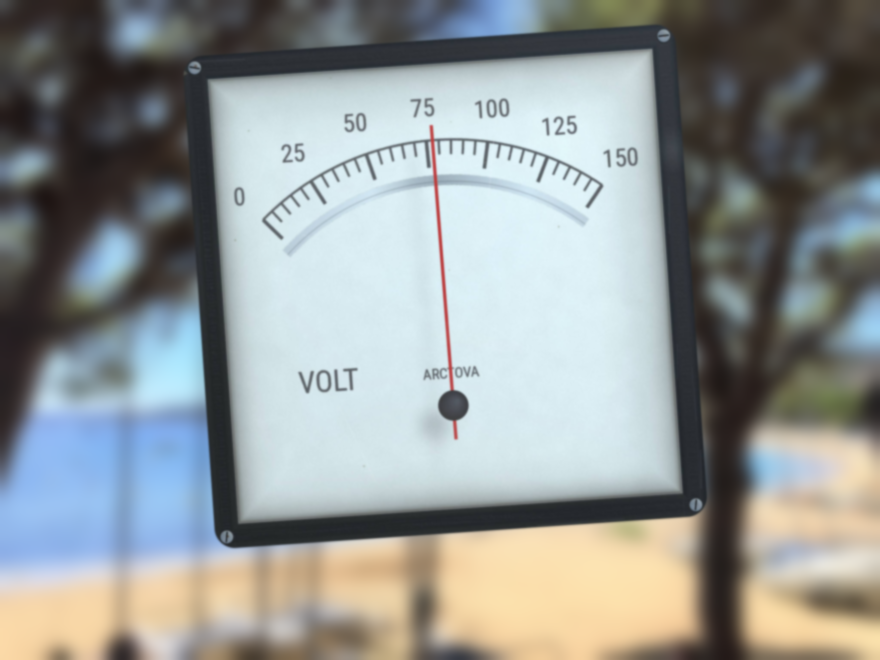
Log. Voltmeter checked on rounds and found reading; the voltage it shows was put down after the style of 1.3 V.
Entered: 77.5 V
